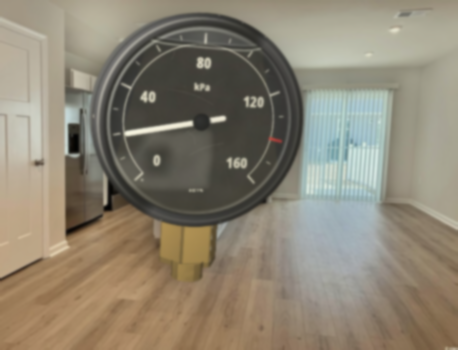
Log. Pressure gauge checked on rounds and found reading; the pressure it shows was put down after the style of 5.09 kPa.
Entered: 20 kPa
